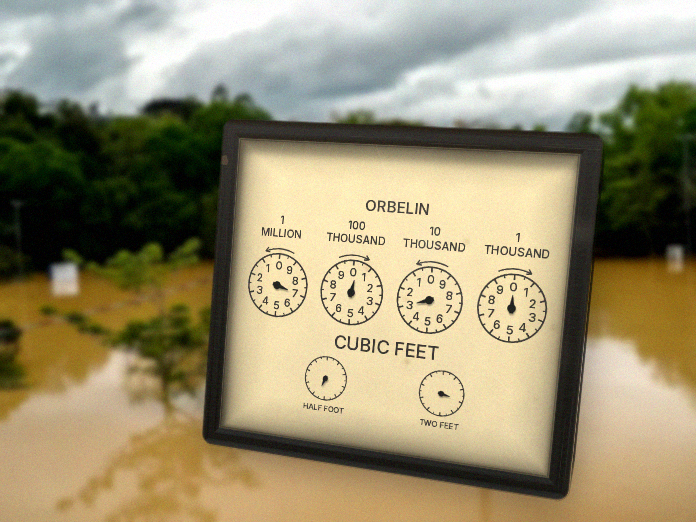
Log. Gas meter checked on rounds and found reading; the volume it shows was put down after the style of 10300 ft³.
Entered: 703000 ft³
